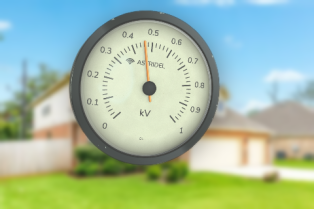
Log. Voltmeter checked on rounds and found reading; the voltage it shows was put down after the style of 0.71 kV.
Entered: 0.46 kV
